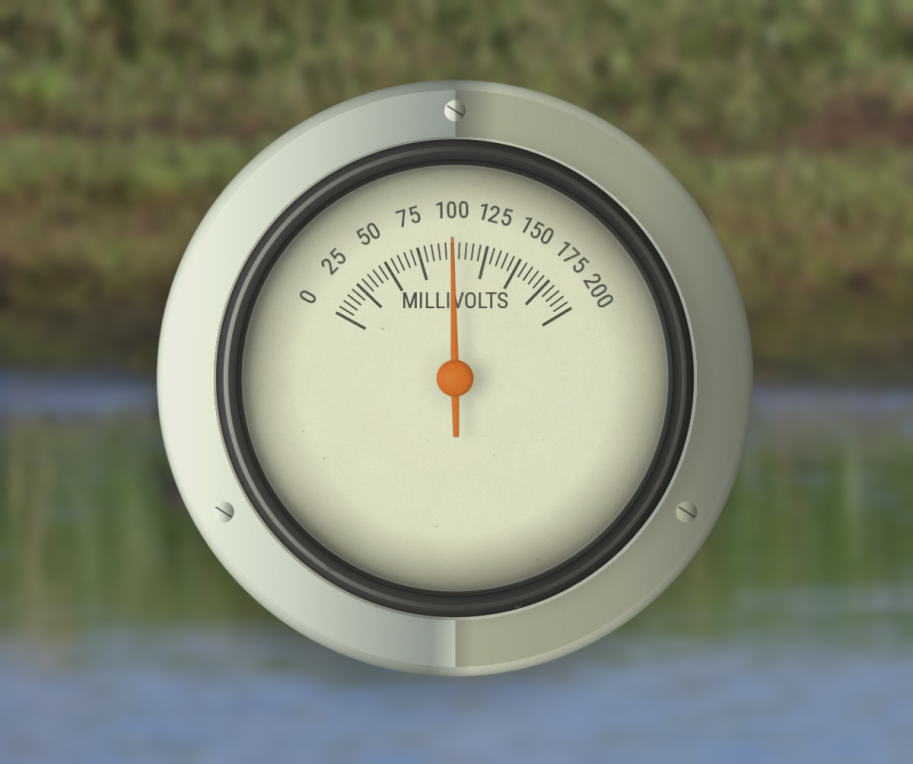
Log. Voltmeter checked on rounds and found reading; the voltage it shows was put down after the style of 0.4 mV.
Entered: 100 mV
